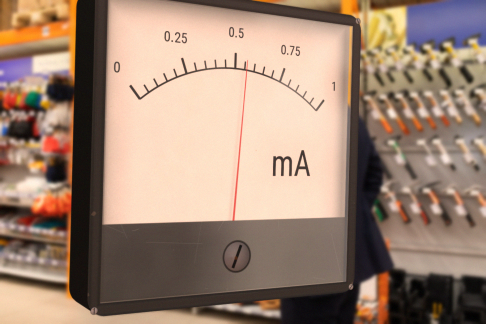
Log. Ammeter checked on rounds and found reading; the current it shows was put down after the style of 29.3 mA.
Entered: 0.55 mA
